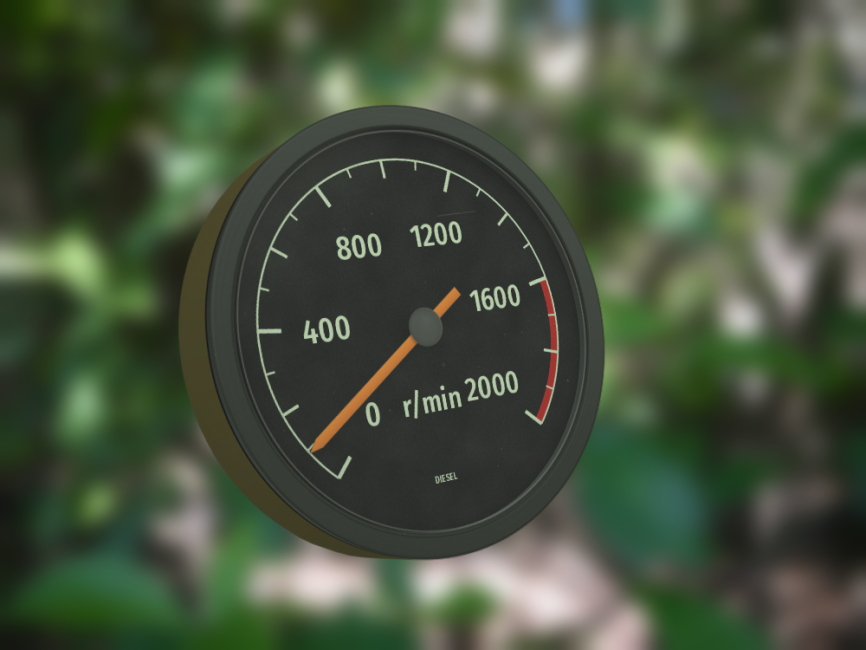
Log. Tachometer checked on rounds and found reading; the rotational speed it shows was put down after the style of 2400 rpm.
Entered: 100 rpm
